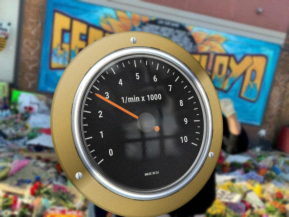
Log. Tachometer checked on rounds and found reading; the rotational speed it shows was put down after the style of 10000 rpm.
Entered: 2750 rpm
